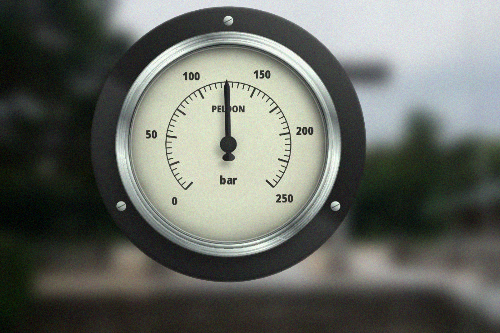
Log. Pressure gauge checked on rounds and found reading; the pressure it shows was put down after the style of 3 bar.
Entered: 125 bar
